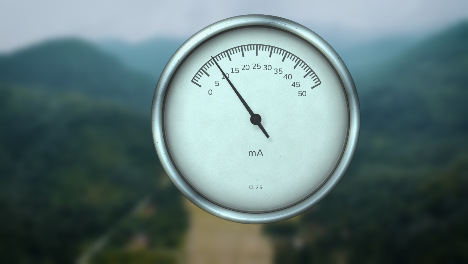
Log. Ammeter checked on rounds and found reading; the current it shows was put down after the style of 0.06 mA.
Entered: 10 mA
